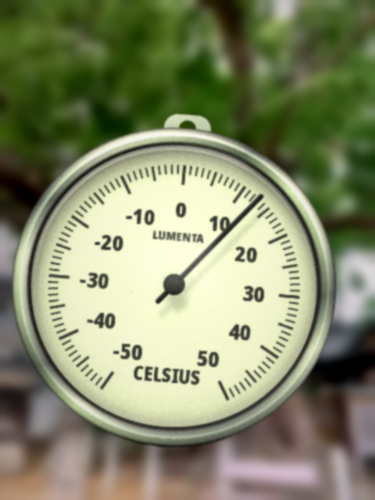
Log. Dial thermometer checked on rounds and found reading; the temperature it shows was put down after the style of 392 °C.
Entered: 13 °C
